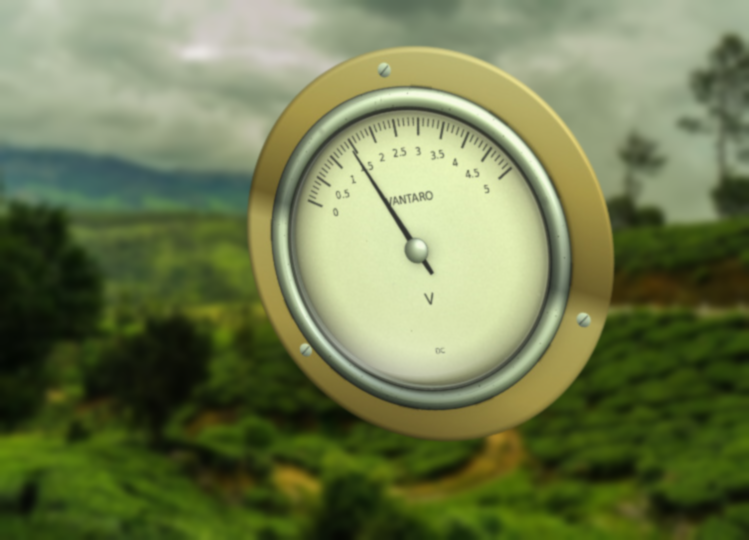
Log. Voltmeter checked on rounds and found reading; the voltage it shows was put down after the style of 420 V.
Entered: 1.5 V
